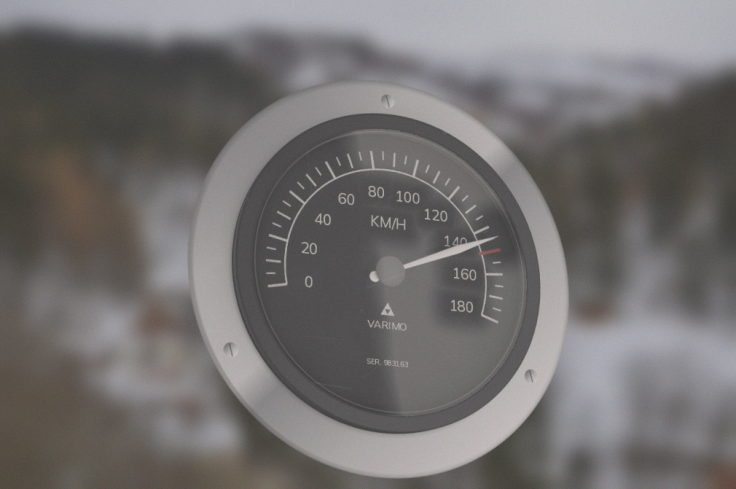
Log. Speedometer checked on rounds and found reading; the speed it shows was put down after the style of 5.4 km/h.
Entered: 145 km/h
